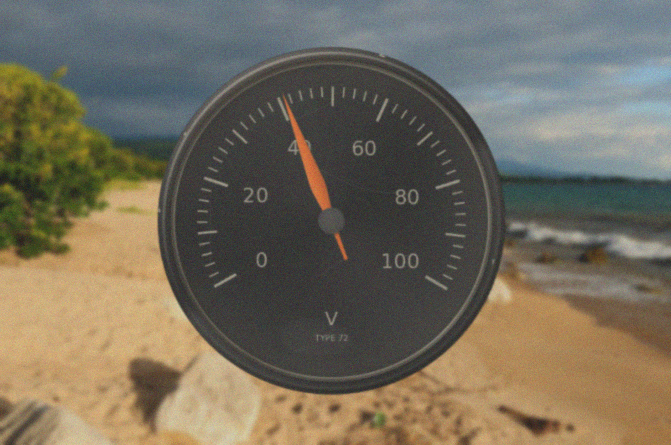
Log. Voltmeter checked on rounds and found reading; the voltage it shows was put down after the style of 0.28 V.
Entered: 41 V
